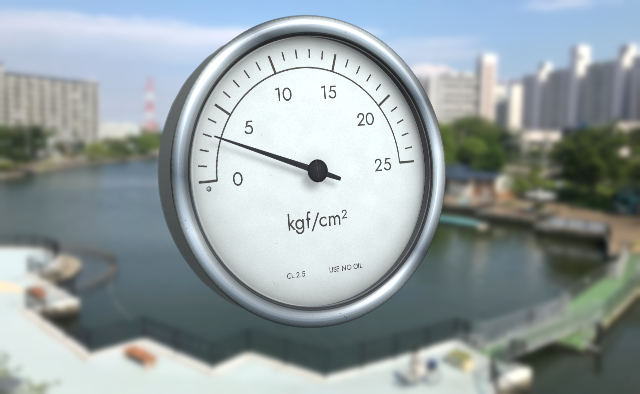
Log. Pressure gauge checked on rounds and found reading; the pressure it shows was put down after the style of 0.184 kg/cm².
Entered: 3 kg/cm²
